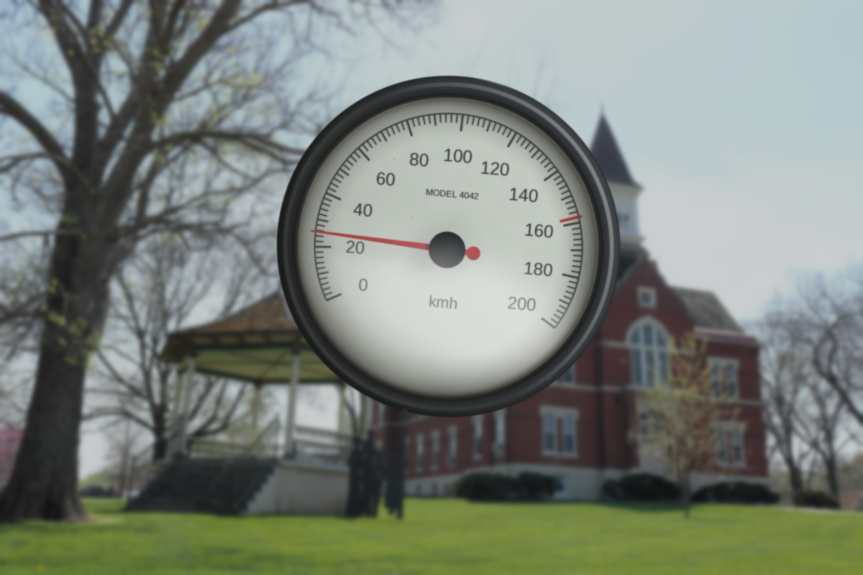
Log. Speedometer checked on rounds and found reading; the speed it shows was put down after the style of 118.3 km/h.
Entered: 26 km/h
